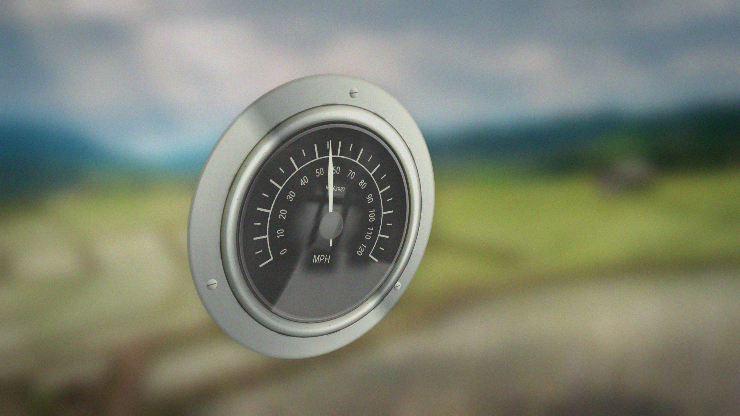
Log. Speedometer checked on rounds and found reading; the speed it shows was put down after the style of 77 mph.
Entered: 55 mph
